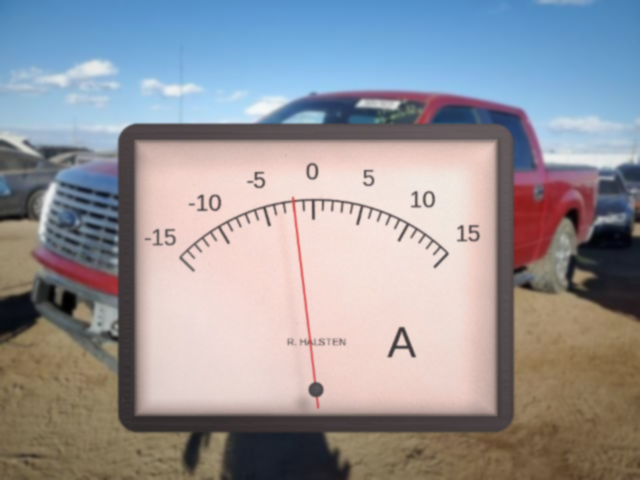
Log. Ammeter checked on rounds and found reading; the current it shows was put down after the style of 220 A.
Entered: -2 A
